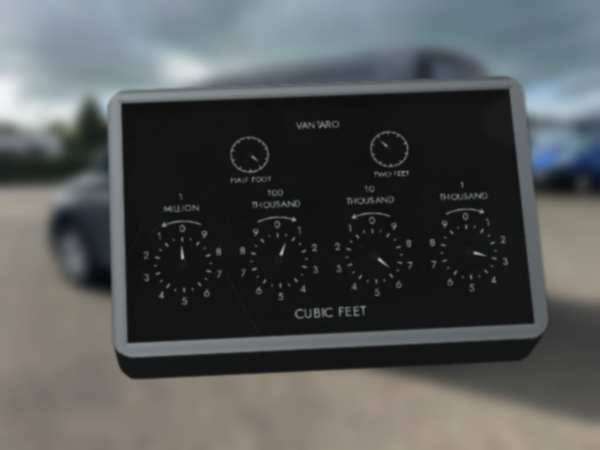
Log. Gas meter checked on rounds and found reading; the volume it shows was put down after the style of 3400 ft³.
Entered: 6300 ft³
